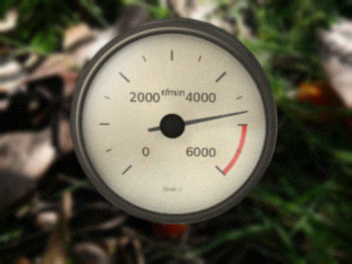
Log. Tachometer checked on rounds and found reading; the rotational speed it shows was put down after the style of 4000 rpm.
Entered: 4750 rpm
